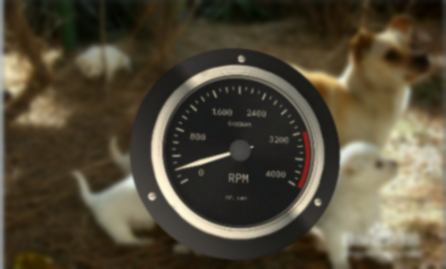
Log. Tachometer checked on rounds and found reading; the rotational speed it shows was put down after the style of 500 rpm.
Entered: 200 rpm
